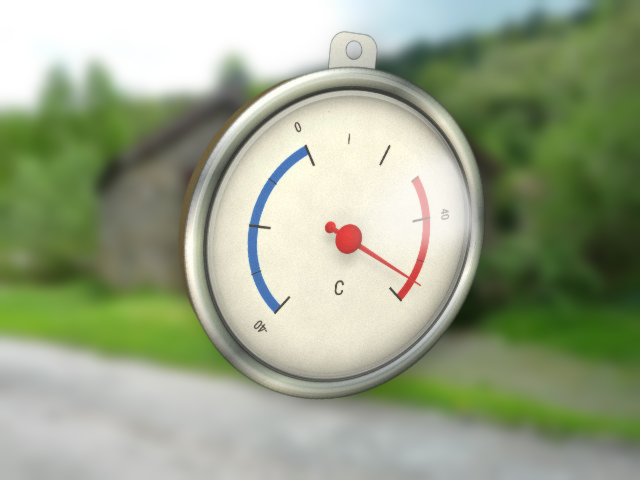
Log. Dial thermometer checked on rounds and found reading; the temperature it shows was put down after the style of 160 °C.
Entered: 55 °C
